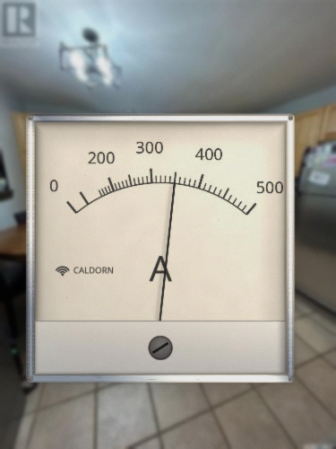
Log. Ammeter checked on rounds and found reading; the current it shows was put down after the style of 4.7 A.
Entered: 350 A
